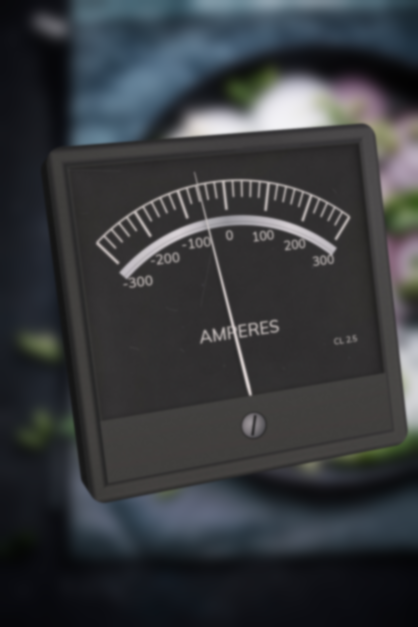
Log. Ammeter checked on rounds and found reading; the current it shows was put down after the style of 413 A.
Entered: -60 A
